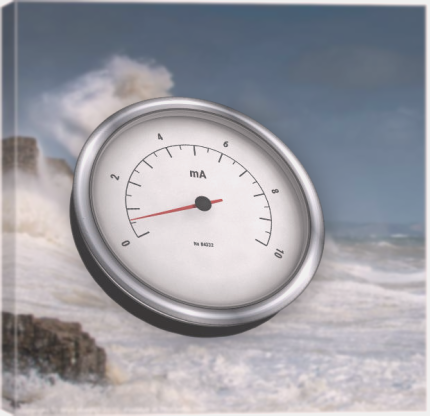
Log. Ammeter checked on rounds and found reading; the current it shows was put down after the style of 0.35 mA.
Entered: 0.5 mA
